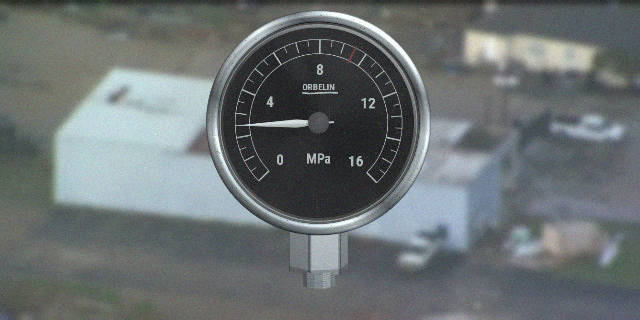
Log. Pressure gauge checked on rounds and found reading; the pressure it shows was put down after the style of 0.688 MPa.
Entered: 2.5 MPa
